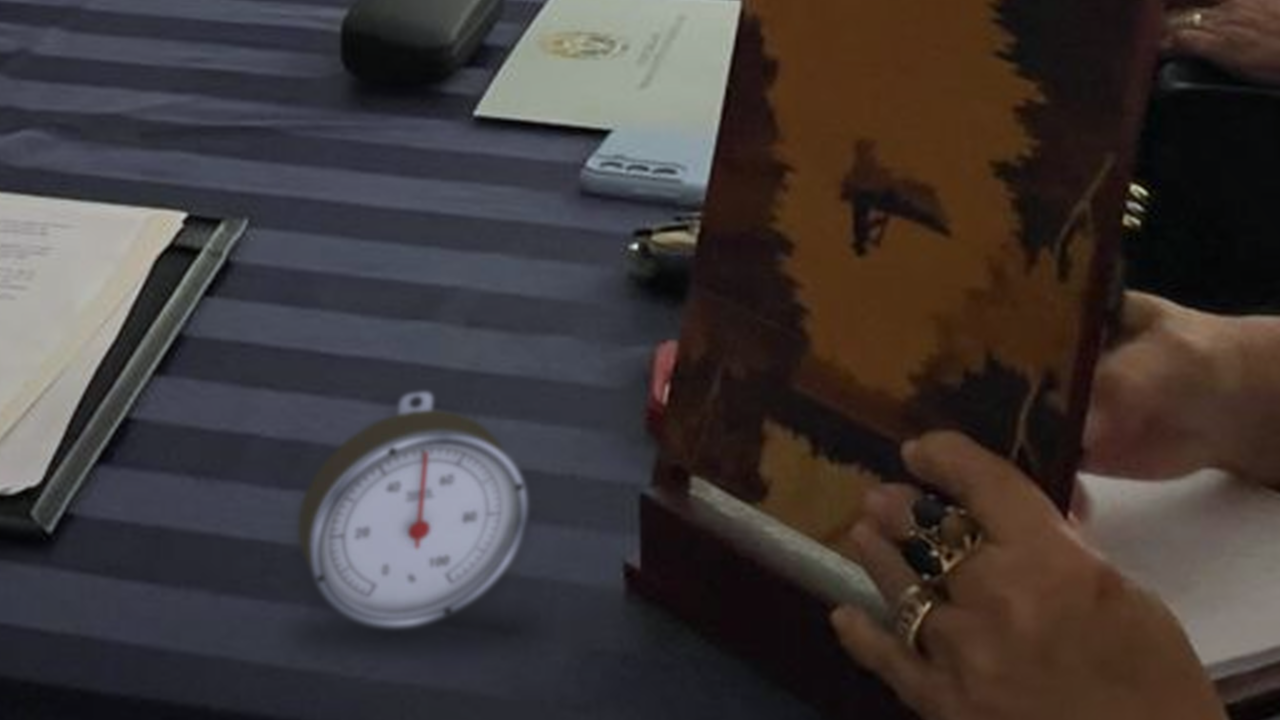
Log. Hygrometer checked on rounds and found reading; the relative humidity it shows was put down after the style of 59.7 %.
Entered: 50 %
